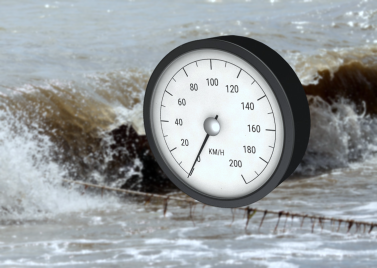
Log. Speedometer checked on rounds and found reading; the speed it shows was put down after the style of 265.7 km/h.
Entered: 0 km/h
